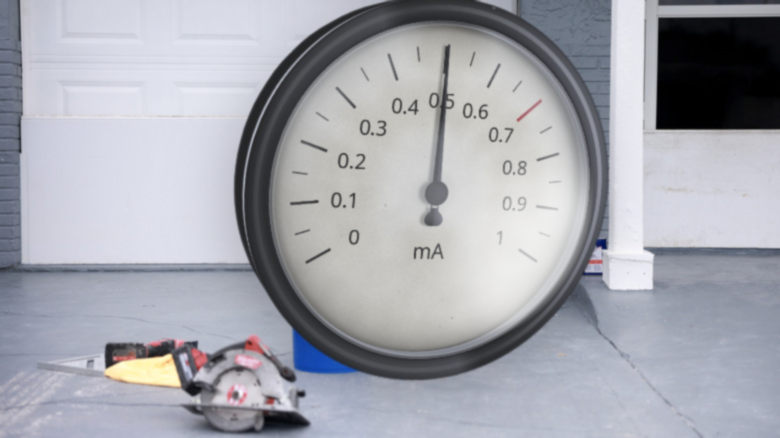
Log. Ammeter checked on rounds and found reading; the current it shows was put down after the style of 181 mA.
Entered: 0.5 mA
